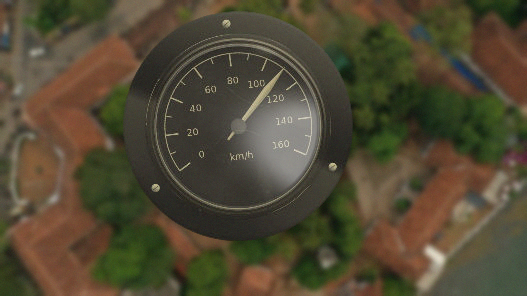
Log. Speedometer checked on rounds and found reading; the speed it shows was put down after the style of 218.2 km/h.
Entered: 110 km/h
